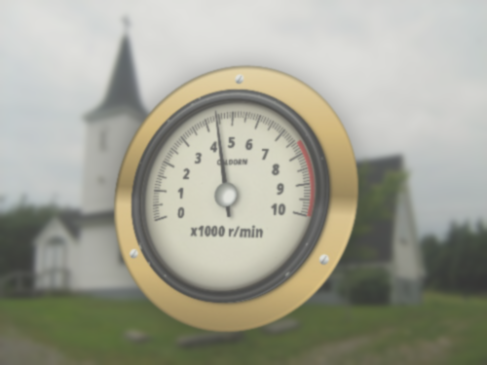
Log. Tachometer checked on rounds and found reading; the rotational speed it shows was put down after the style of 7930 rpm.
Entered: 4500 rpm
